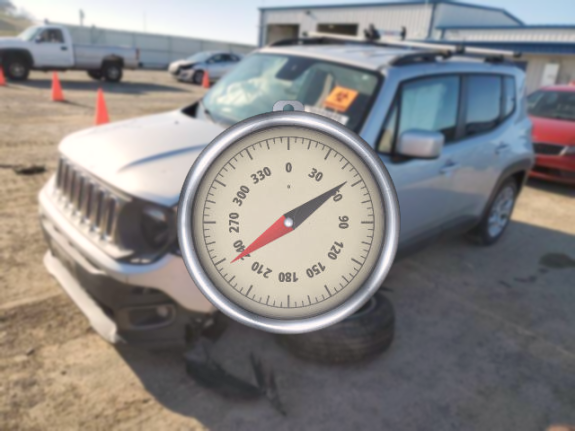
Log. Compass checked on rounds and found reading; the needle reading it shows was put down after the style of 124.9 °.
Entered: 235 °
